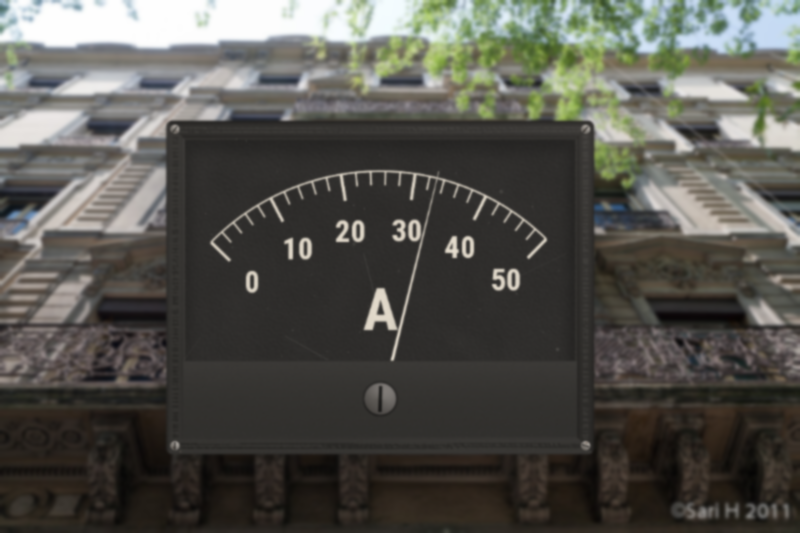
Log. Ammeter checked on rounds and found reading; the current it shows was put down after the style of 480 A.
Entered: 33 A
